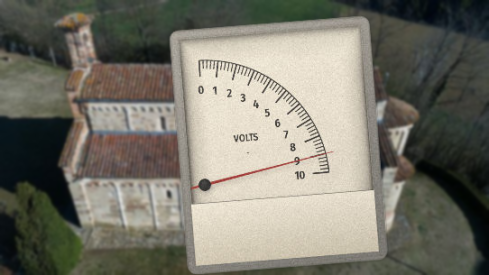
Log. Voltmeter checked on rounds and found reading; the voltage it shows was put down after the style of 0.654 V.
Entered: 9 V
